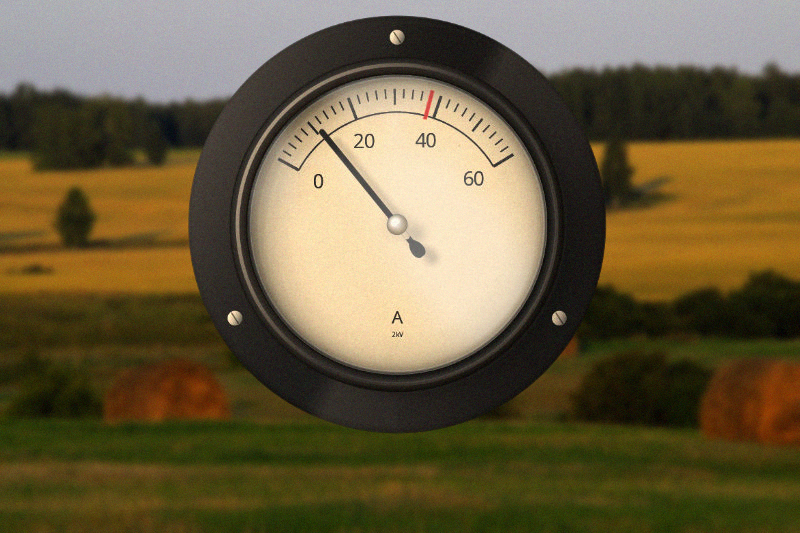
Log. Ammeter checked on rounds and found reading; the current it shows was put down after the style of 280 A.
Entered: 11 A
